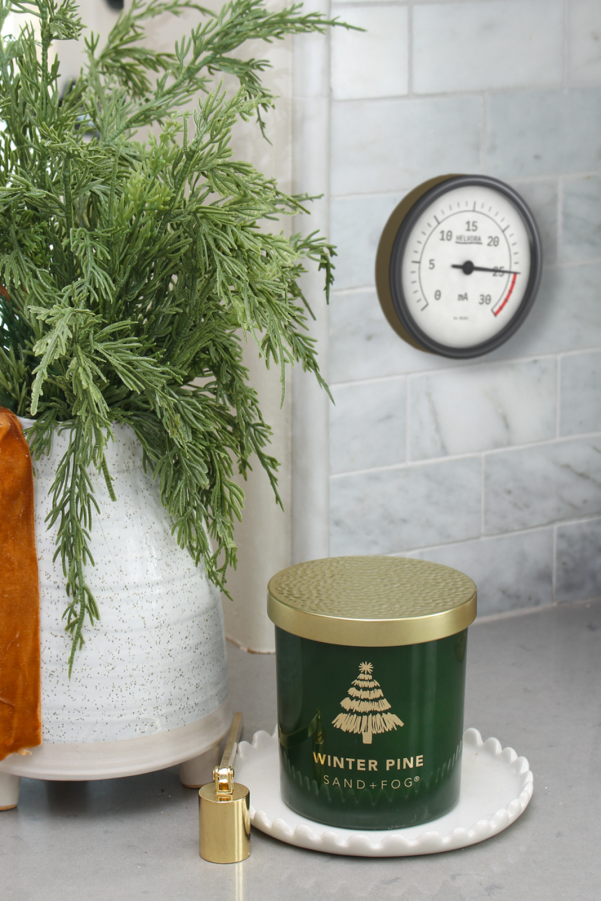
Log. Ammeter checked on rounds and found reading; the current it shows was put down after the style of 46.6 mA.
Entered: 25 mA
